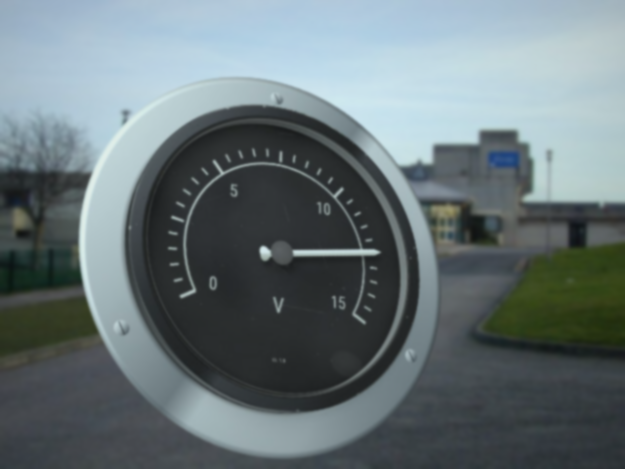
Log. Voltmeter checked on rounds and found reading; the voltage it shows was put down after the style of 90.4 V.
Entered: 12.5 V
